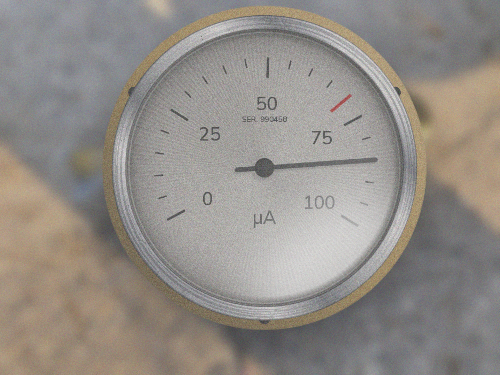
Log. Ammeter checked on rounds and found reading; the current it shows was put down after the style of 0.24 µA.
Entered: 85 µA
